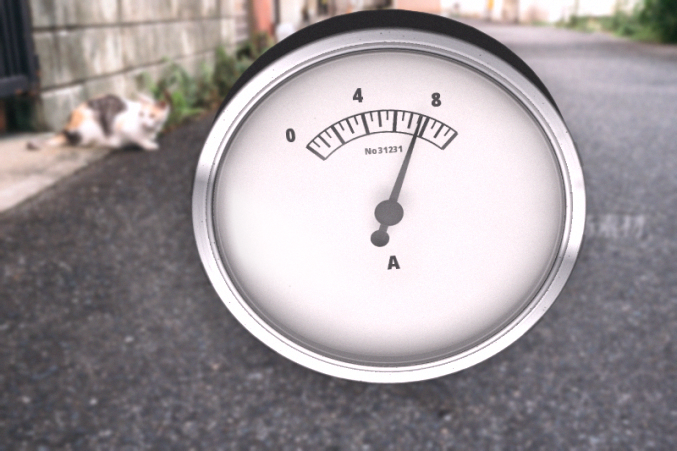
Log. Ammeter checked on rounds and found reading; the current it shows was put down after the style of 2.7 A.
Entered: 7.5 A
